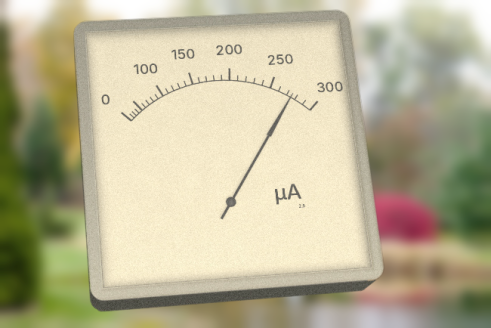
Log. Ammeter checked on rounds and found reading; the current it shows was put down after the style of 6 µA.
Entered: 275 µA
